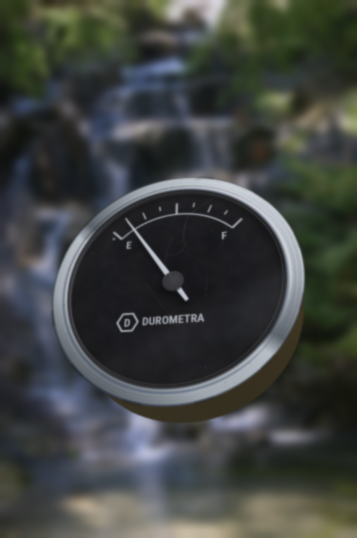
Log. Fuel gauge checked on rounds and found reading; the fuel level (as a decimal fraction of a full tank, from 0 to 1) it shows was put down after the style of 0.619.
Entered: 0.125
